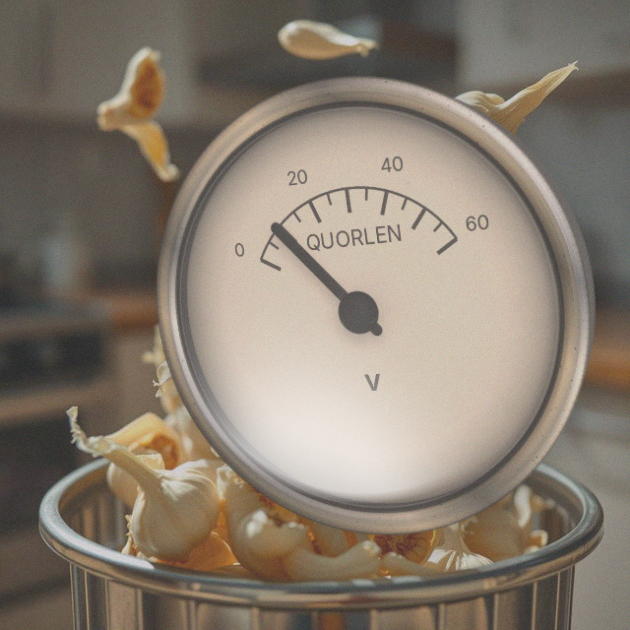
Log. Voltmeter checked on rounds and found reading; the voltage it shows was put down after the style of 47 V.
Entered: 10 V
